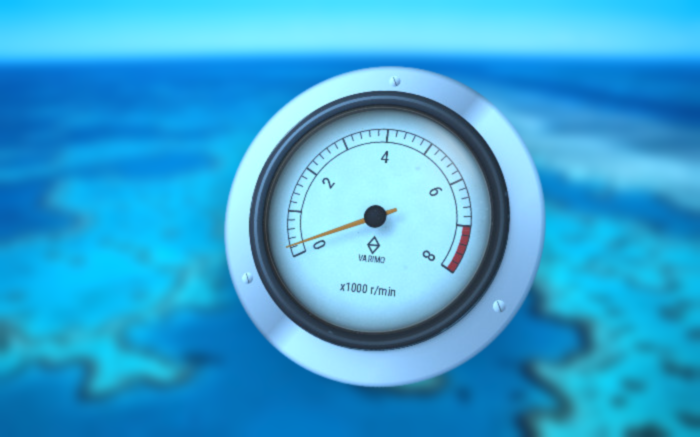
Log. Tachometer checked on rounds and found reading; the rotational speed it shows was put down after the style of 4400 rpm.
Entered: 200 rpm
